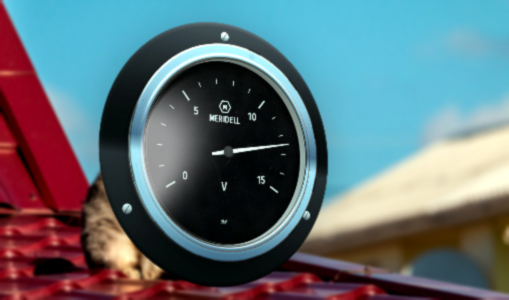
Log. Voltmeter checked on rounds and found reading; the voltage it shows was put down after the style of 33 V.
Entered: 12.5 V
